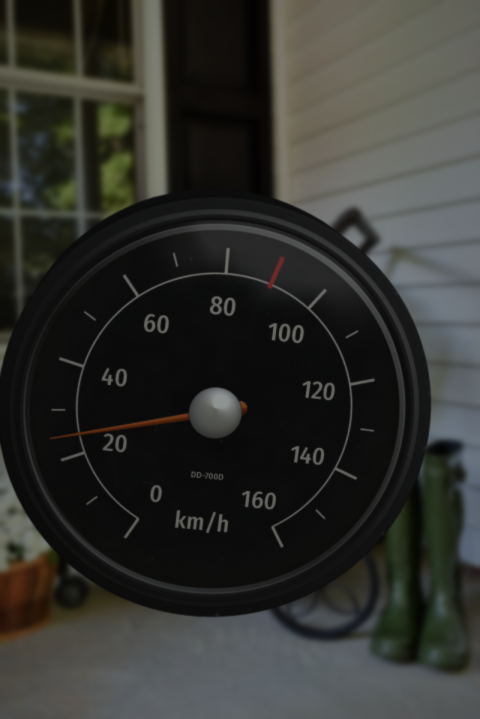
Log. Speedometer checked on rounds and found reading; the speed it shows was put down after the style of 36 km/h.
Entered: 25 km/h
